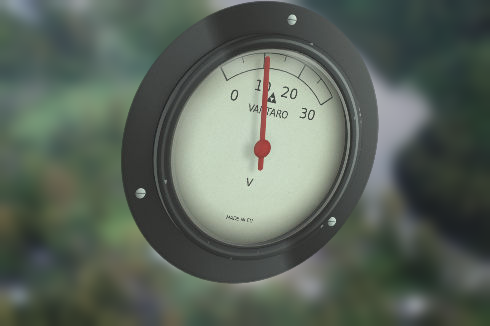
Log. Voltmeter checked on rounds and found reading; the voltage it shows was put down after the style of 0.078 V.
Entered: 10 V
